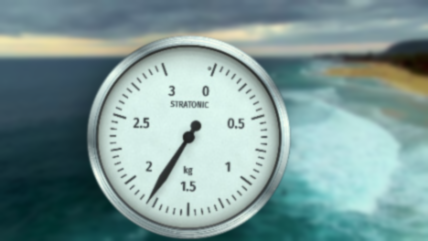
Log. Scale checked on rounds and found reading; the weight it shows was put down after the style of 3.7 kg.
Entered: 1.8 kg
